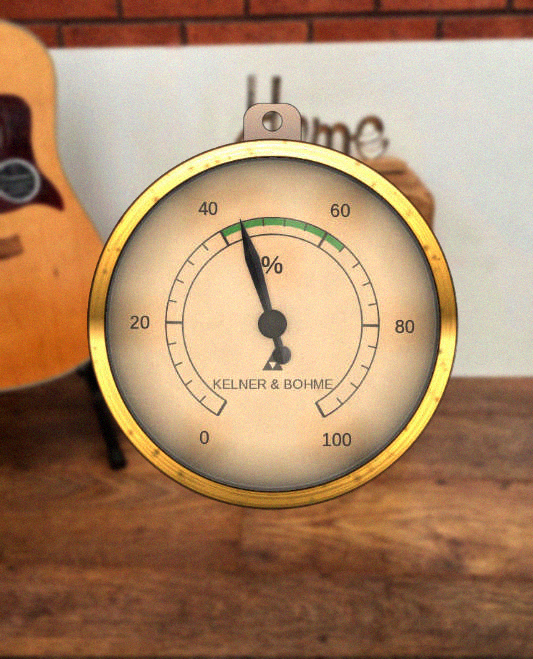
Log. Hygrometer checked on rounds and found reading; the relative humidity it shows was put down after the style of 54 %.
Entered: 44 %
